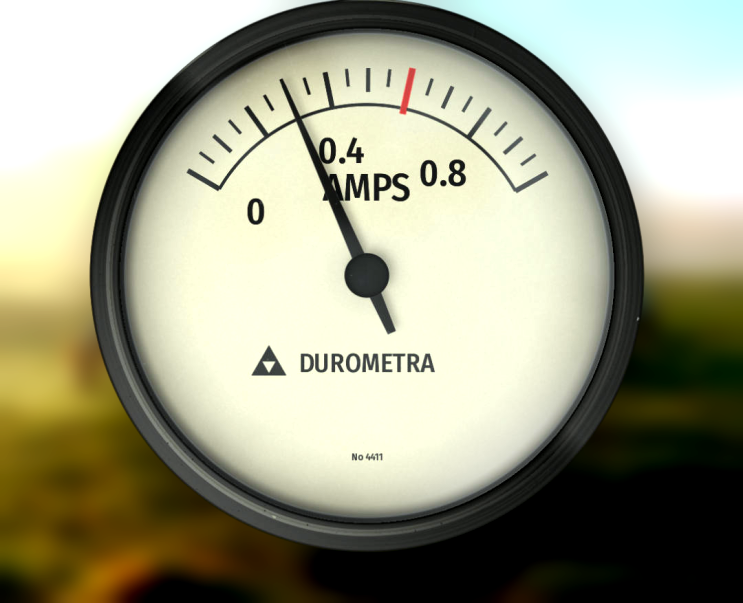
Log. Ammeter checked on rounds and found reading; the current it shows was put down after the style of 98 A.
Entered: 0.3 A
